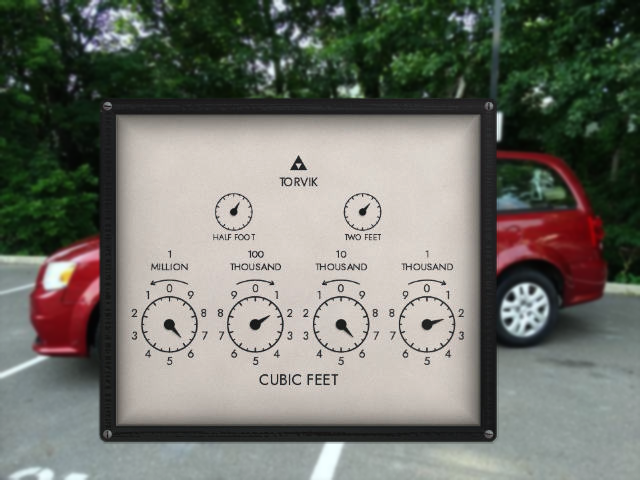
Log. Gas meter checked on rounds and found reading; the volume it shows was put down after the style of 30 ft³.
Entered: 616200 ft³
